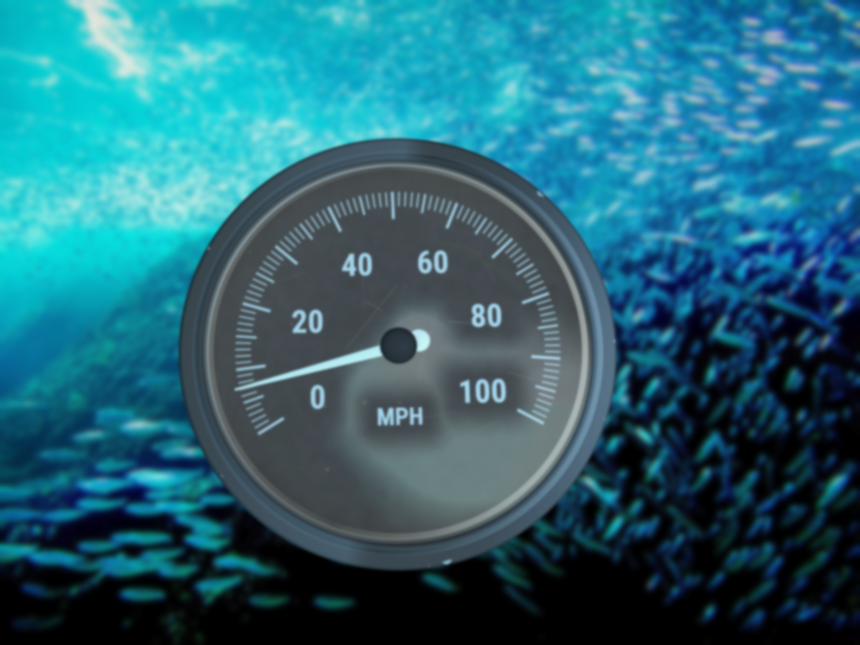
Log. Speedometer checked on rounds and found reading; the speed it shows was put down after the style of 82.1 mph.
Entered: 7 mph
